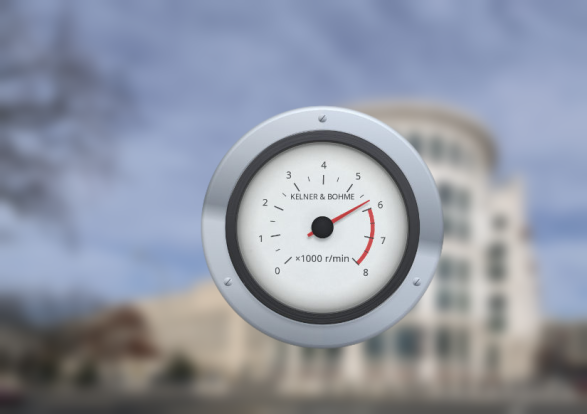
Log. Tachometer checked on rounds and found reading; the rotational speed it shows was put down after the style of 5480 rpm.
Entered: 5750 rpm
